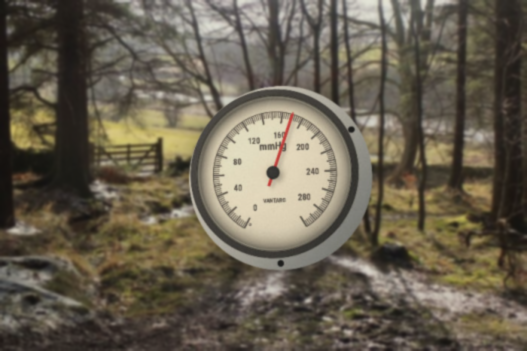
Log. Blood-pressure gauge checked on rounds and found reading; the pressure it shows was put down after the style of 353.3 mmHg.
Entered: 170 mmHg
